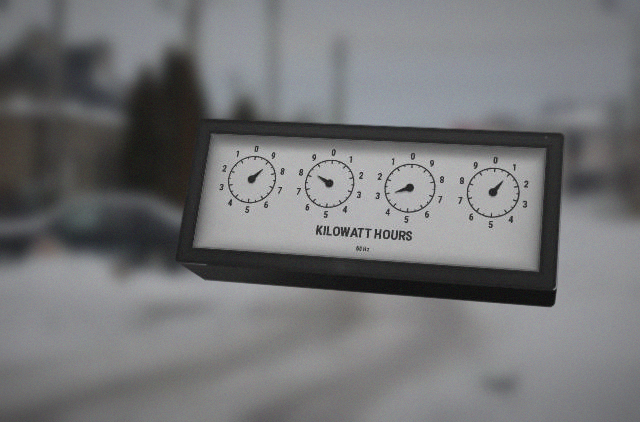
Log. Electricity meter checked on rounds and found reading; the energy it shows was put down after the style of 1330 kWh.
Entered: 8831 kWh
